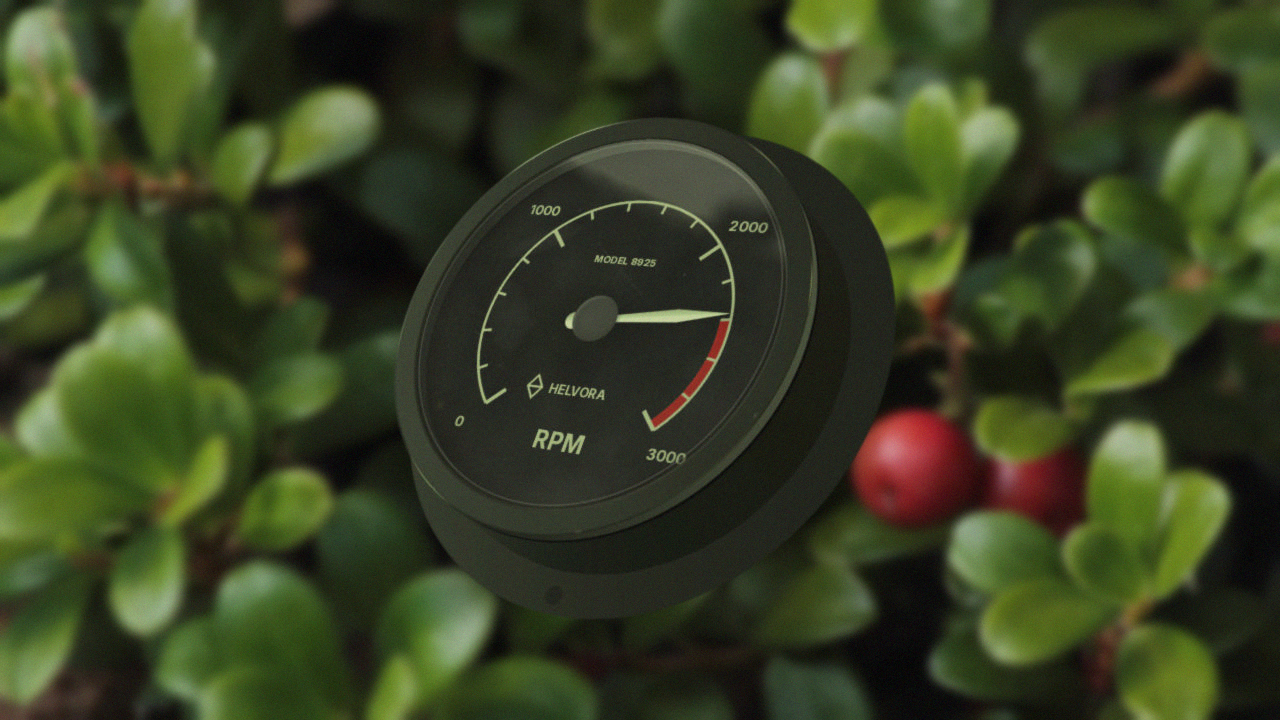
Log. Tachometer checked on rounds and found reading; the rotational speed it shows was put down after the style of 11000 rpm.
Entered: 2400 rpm
